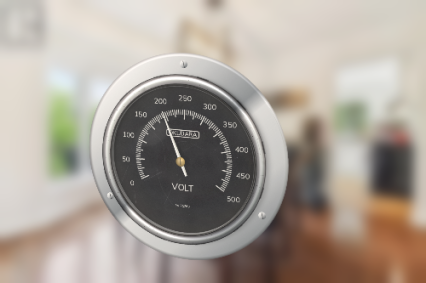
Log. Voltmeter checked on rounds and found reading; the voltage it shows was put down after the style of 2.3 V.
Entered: 200 V
